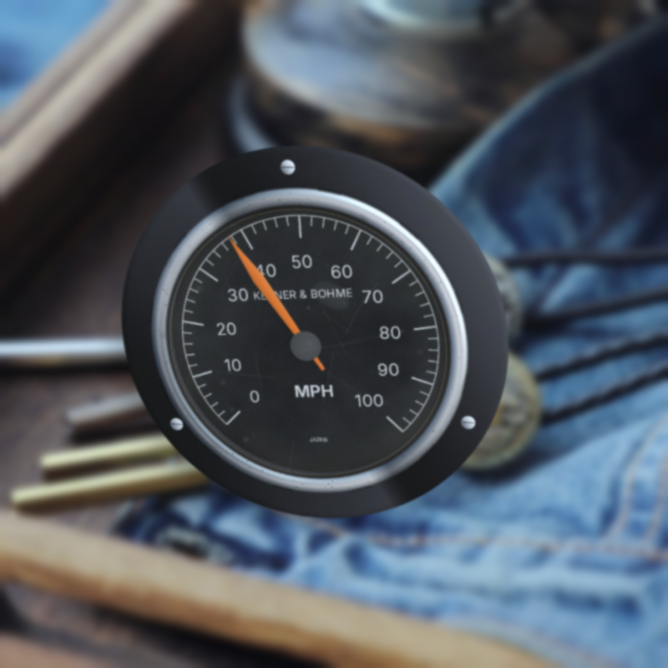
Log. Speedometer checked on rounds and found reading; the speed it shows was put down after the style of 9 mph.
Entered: 38 mph
